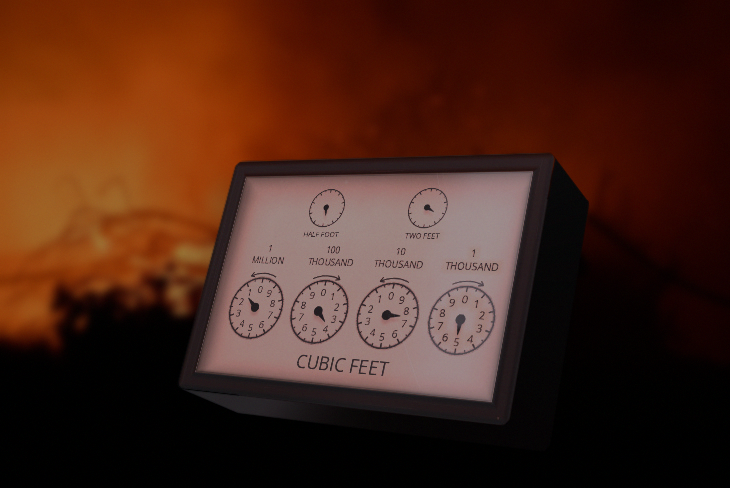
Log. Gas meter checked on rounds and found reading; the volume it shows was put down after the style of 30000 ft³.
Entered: 137500 ft³
